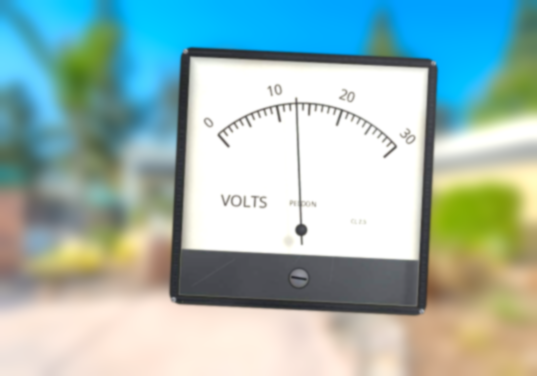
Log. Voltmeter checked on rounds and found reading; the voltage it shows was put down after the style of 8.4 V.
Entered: 13 V
